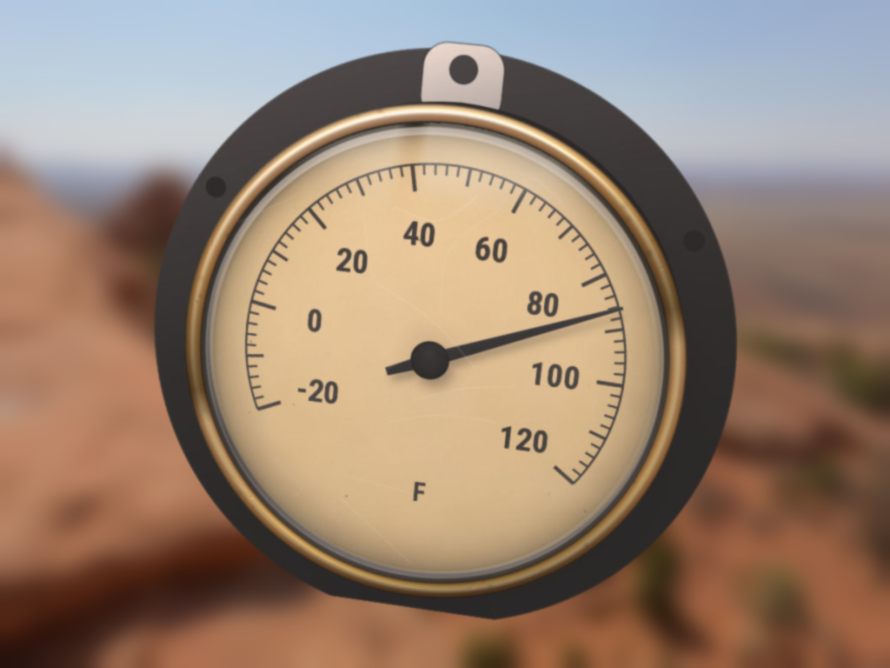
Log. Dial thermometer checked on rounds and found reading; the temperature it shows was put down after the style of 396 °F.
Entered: 86 °F
